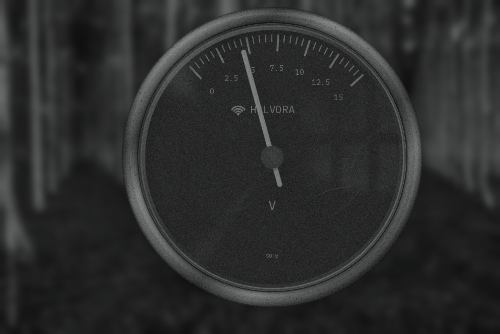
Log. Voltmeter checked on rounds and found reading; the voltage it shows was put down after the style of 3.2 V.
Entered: 4.5 V
